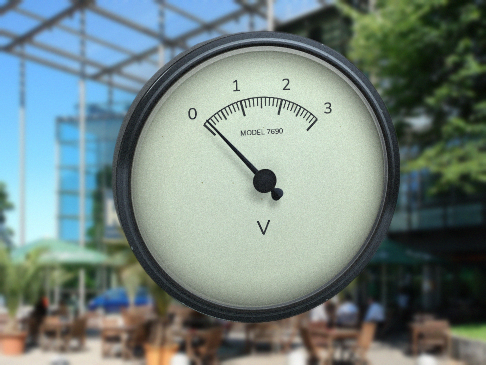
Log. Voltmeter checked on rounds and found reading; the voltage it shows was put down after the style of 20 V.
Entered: 0.1 V
